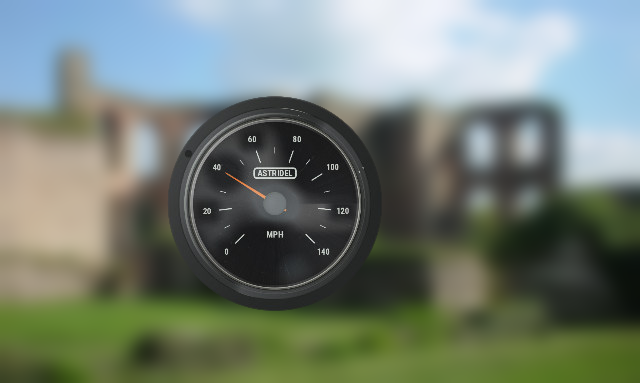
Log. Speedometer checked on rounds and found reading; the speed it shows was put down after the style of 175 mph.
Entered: 40 mph
